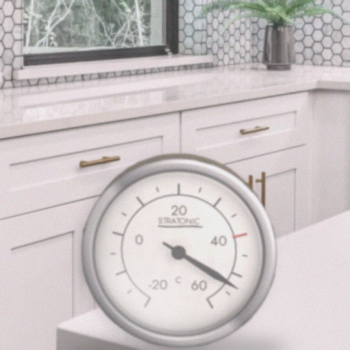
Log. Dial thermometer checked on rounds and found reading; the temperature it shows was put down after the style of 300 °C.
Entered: 52.5 °C
